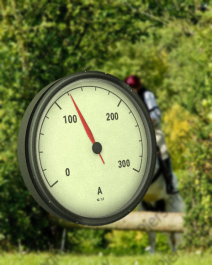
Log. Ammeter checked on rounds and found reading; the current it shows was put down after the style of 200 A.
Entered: 120 A
